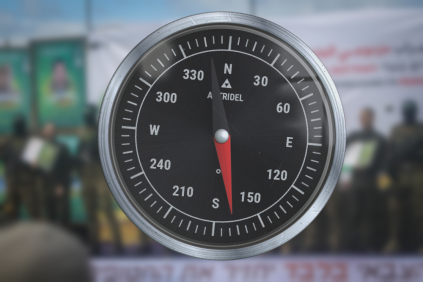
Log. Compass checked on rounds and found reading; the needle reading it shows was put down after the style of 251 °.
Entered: 167.5 °
